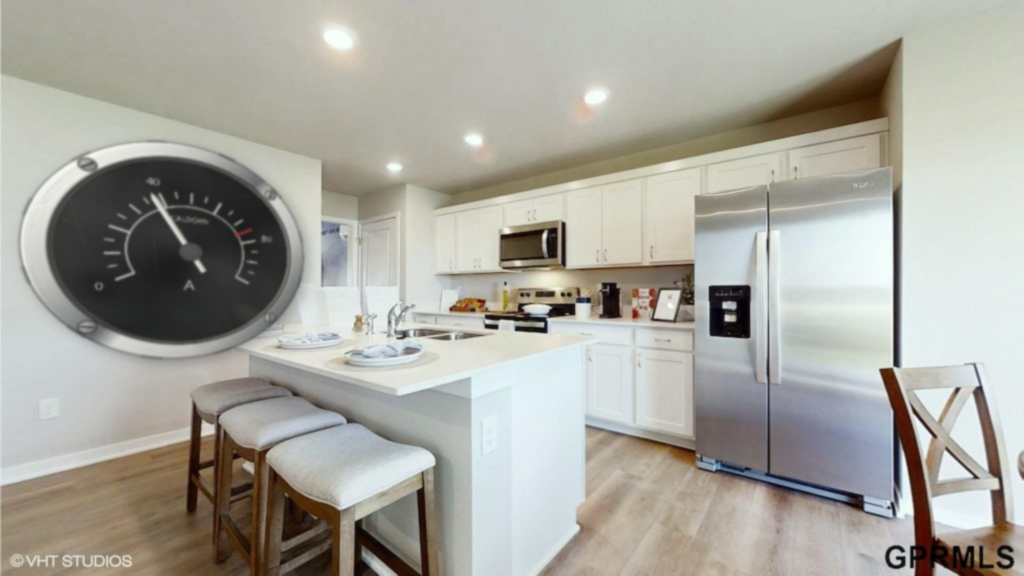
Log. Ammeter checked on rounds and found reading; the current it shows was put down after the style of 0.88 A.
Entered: 37.5 A
